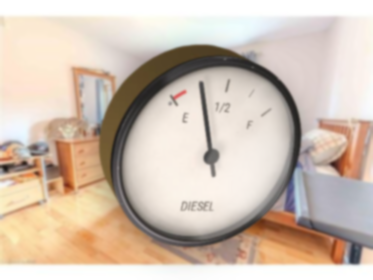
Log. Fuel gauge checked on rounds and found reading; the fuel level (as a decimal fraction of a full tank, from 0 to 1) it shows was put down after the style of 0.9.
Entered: 0.25
